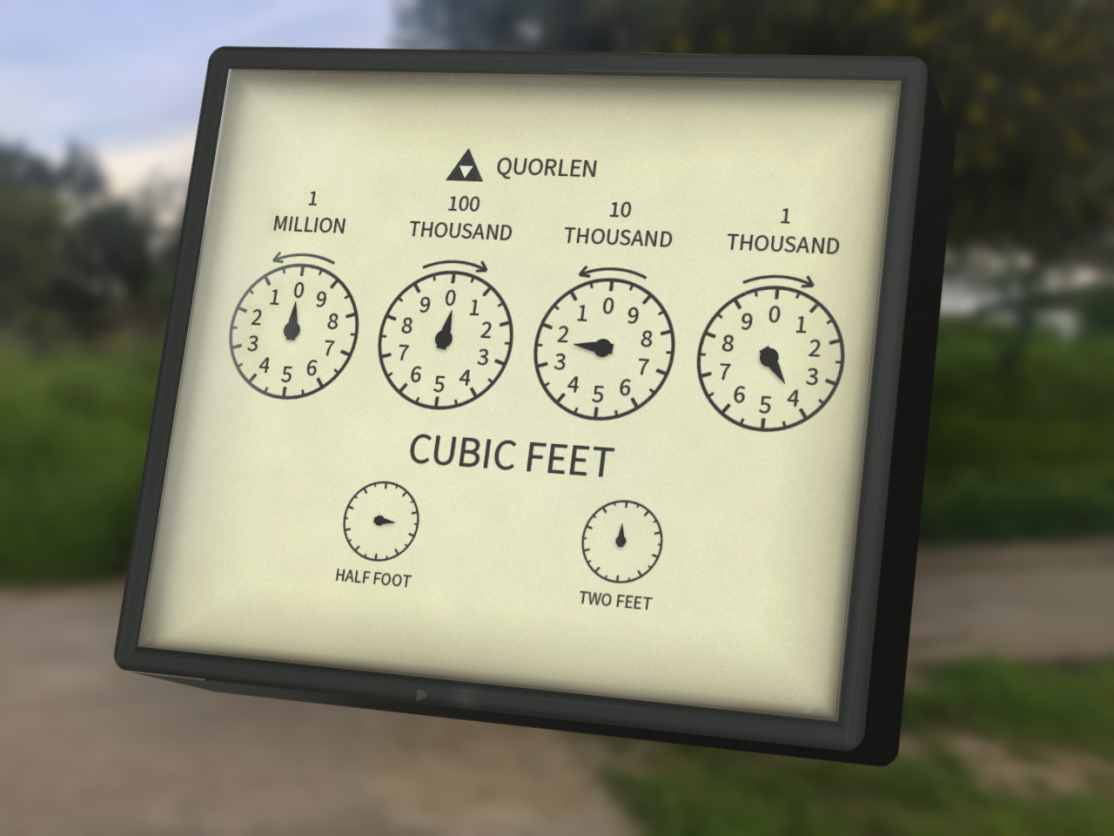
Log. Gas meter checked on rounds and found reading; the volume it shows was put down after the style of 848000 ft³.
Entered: 2400 ft³
